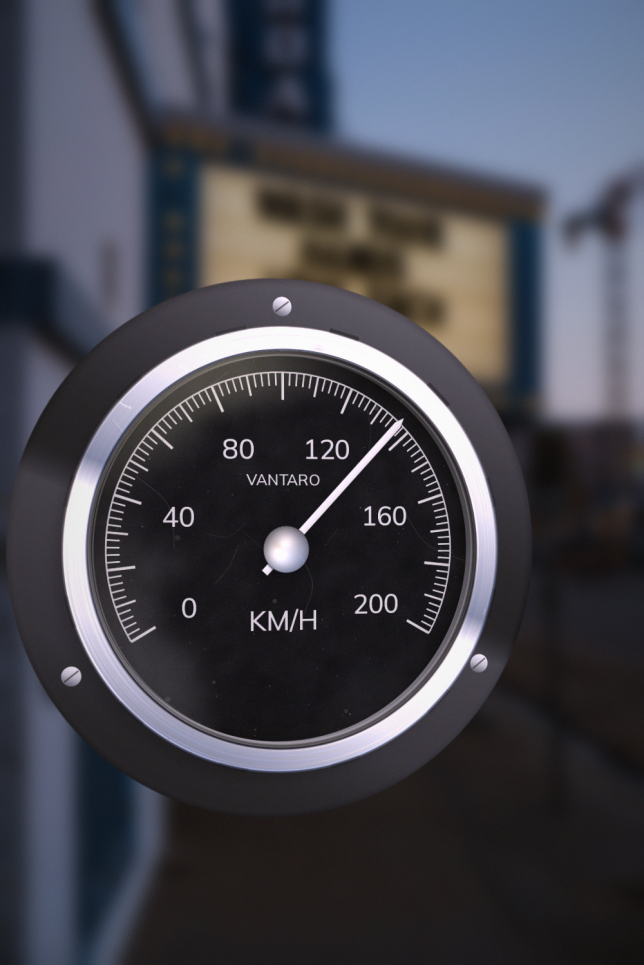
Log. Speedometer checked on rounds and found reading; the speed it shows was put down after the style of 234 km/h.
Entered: 136 km/h
